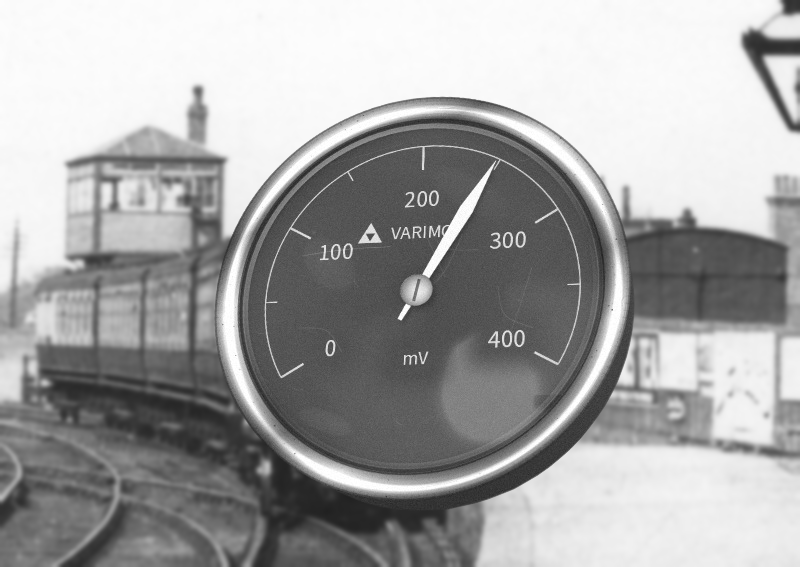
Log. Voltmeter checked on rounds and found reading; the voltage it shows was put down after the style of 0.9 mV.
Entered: 250 mV
